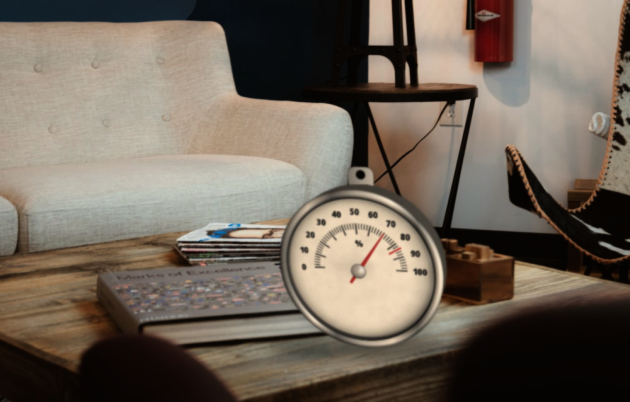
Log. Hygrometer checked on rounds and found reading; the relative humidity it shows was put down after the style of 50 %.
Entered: 70 %
